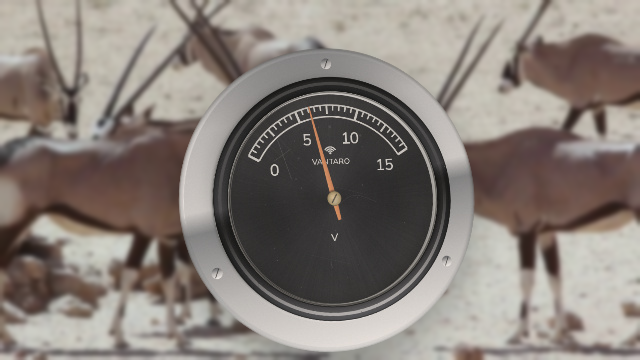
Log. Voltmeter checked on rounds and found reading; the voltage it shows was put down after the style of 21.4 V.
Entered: 6 V
